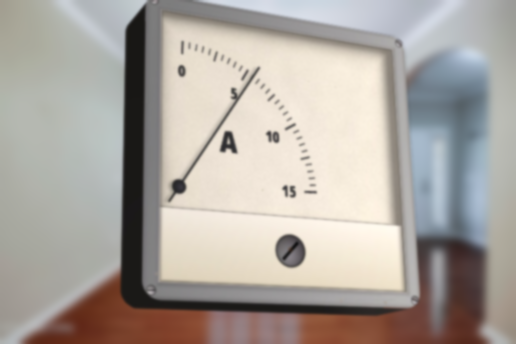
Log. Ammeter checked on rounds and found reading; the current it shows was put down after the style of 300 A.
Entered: 5.5 A
